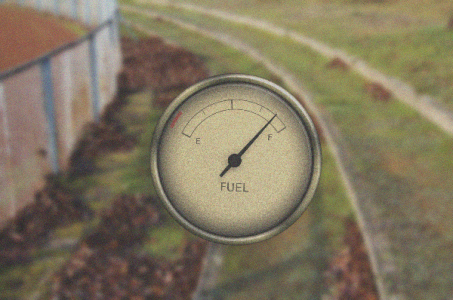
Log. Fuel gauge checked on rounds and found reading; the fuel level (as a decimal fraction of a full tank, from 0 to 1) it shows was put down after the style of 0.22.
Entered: 0.875
